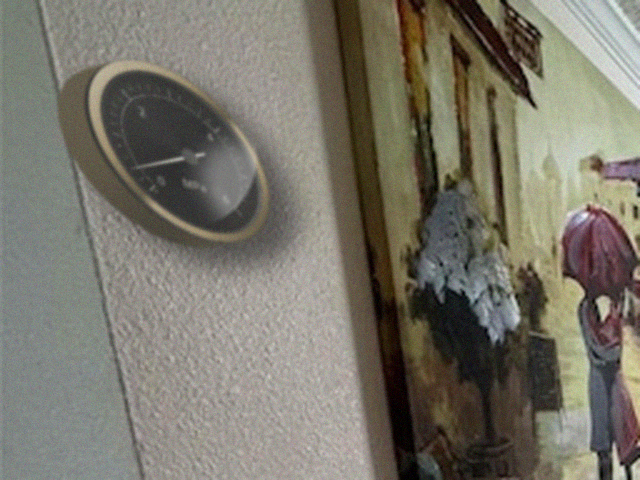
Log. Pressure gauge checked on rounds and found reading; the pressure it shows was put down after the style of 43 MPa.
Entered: 0.4 MPa
